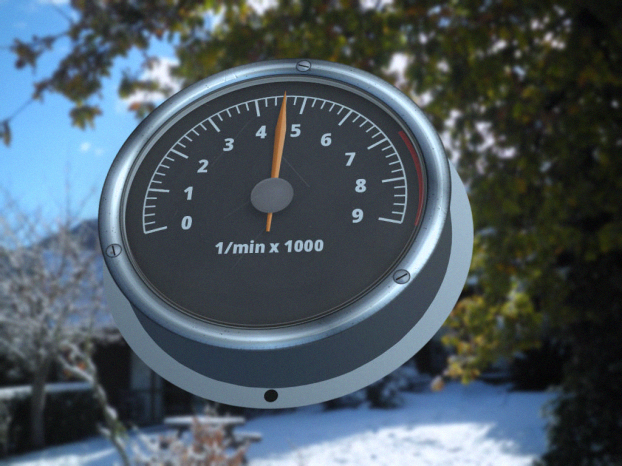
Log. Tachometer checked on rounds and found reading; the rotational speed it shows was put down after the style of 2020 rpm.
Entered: 4600 rpm
